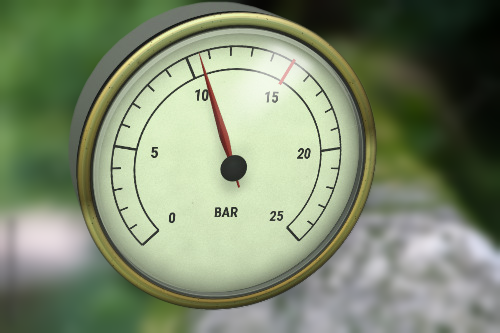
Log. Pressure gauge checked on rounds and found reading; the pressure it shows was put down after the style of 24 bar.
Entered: 10.5 bar
